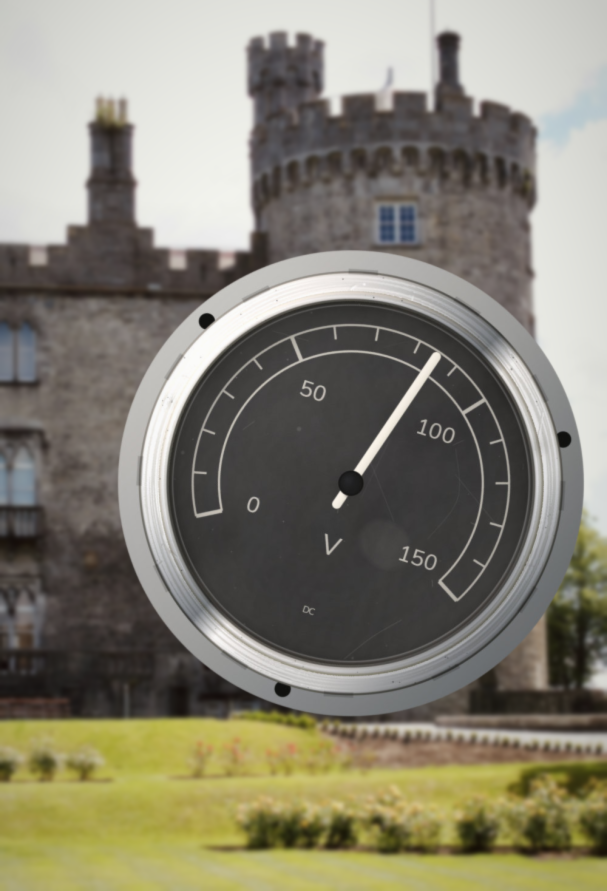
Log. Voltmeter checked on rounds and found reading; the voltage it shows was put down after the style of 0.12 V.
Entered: 85 V
